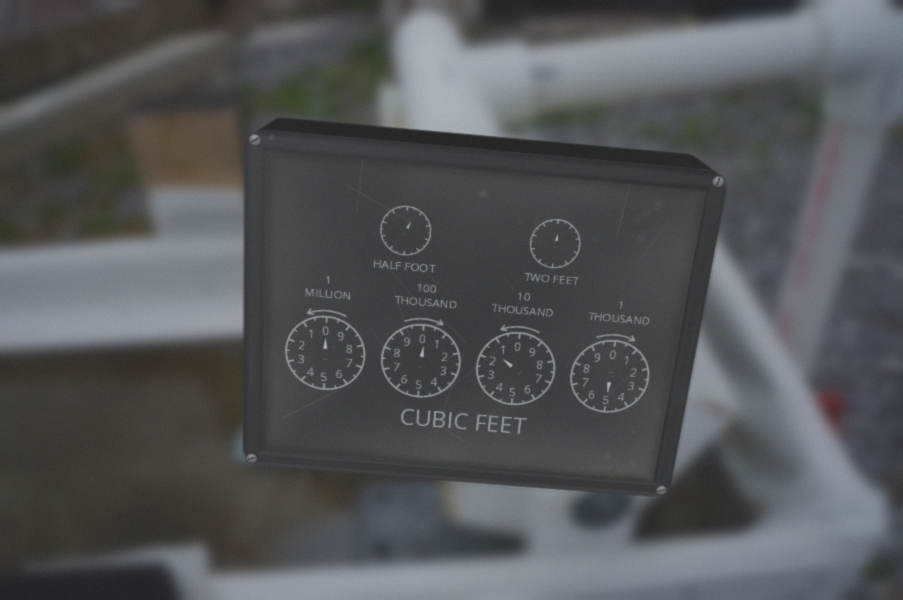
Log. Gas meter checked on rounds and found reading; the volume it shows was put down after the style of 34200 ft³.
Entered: 1500 ft³
